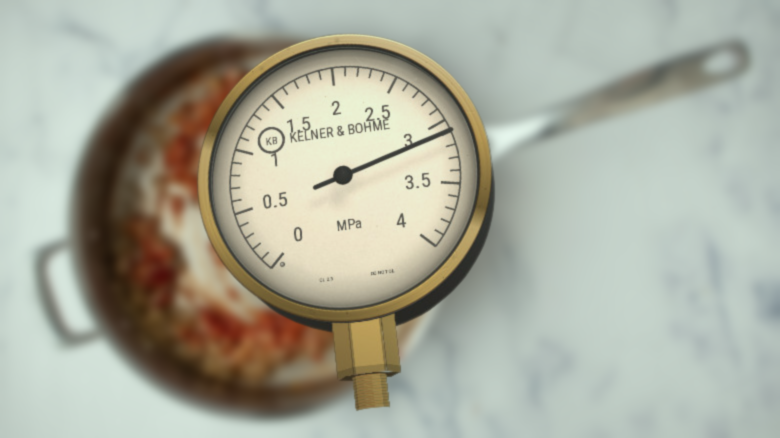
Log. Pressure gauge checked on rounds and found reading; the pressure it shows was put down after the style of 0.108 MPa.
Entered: 3.1 MPa
